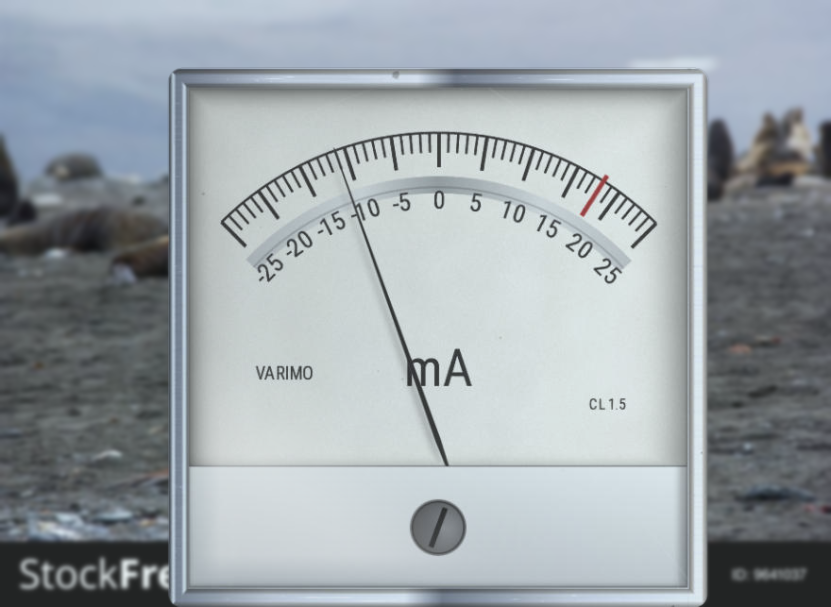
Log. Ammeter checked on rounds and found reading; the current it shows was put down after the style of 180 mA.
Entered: -11 mA
